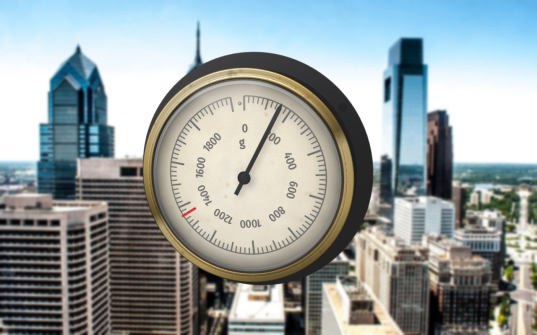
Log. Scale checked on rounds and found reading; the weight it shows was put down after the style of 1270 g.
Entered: 160 g
